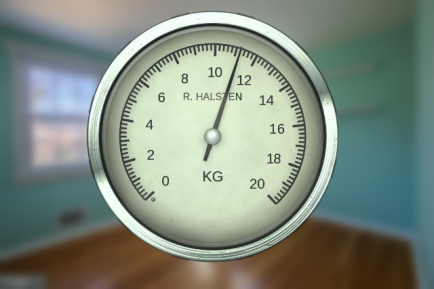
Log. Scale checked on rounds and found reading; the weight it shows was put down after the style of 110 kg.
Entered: 11.2 kg
